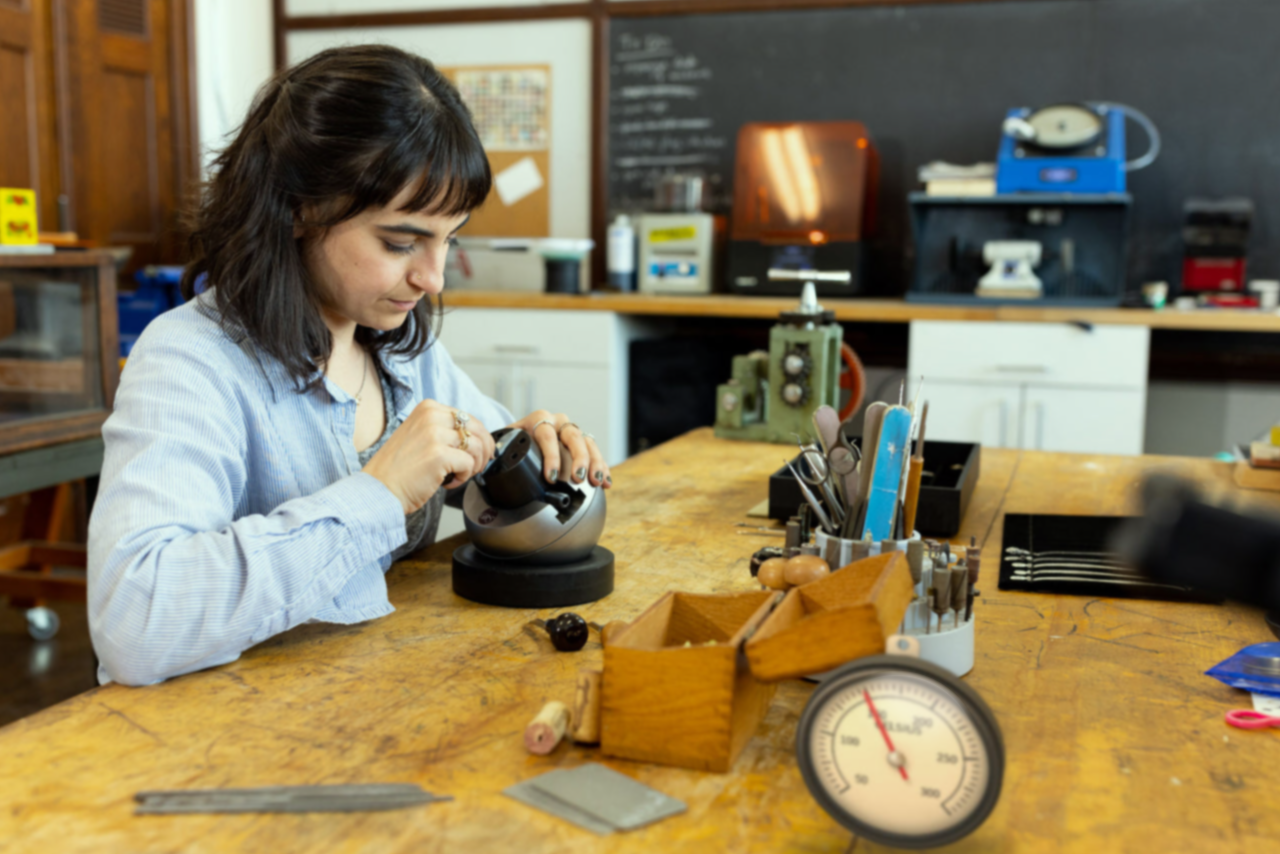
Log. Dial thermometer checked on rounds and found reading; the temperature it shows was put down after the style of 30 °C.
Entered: 150 °C
